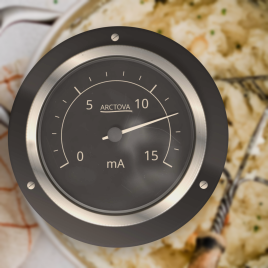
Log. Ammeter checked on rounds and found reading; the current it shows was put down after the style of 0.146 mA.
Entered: 12 mA
